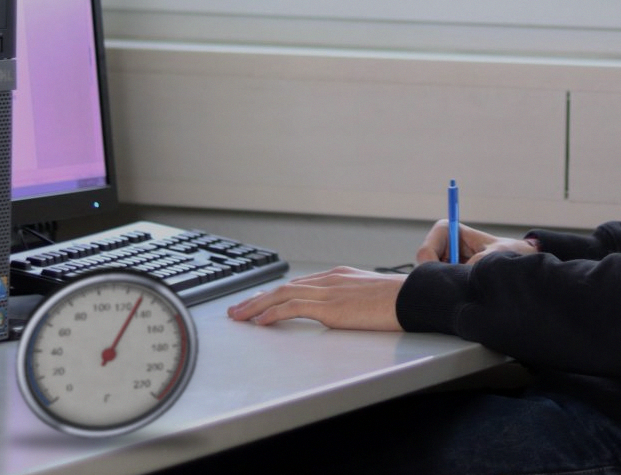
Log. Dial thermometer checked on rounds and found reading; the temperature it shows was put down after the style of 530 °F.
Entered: 130 °F
